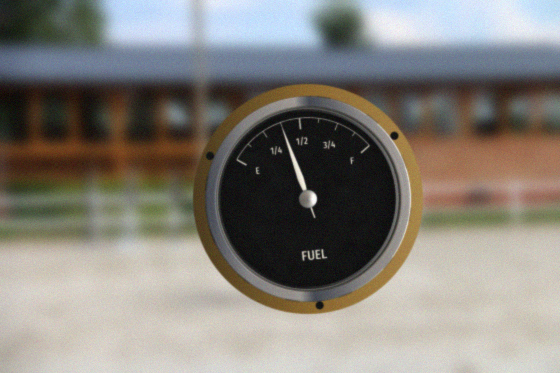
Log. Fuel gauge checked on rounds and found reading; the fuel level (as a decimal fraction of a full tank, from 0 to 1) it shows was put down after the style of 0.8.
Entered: 0.375
